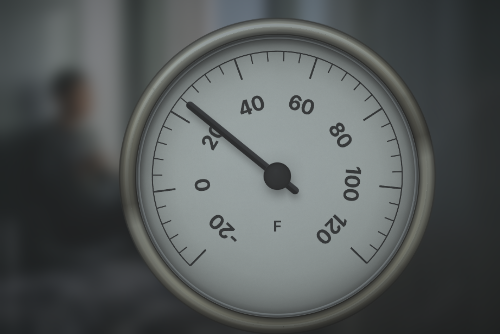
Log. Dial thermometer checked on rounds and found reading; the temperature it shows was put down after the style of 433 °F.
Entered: 24 °F
